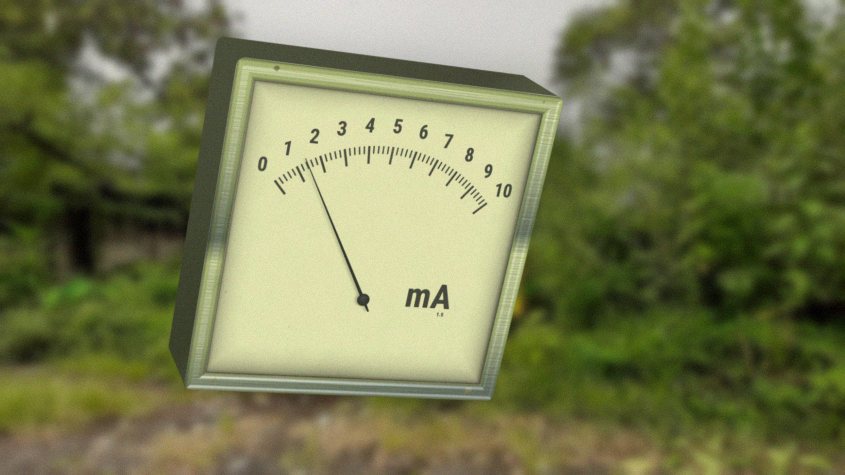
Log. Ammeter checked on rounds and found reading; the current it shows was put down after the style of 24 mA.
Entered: 1.4 mA
